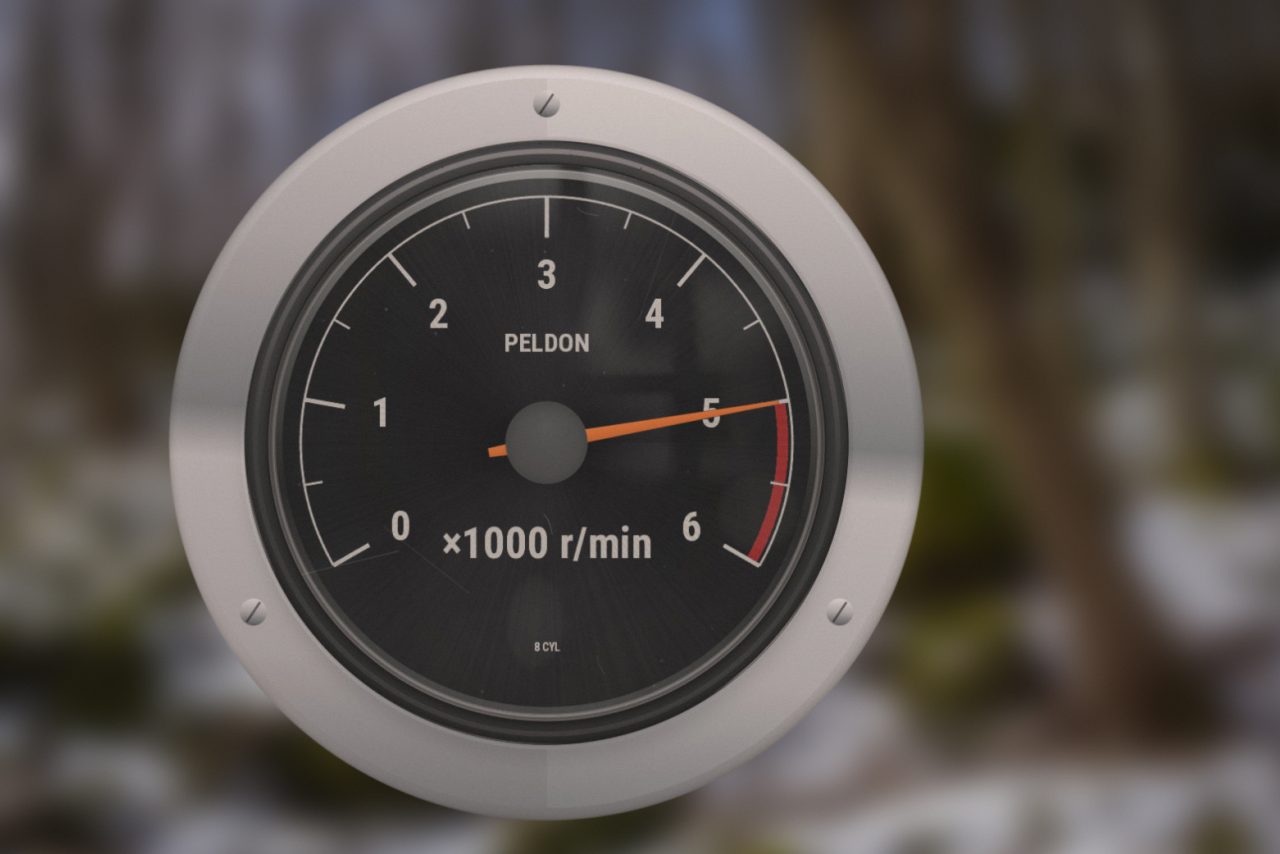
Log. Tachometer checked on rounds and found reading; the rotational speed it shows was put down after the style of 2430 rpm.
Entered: 5000 rpm
